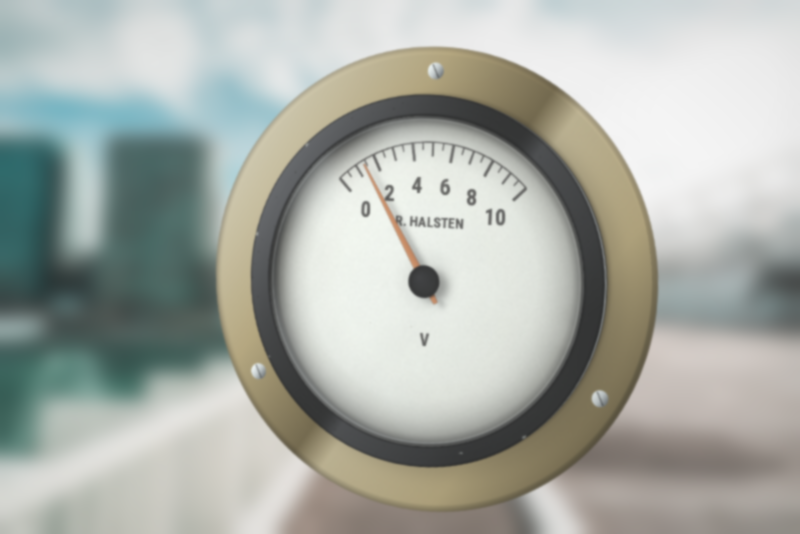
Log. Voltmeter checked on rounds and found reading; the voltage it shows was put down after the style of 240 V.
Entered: 1.5 V
